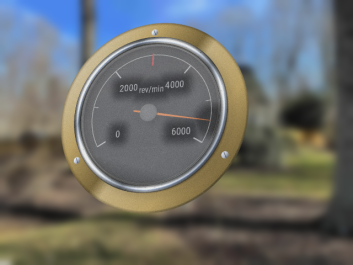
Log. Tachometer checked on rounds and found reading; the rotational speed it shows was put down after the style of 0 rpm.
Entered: 5500 rpm
